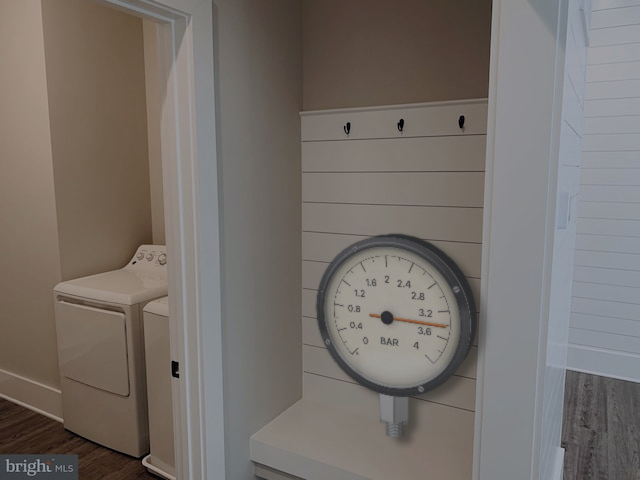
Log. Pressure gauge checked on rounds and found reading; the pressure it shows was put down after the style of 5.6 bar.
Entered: 3.4 bar
